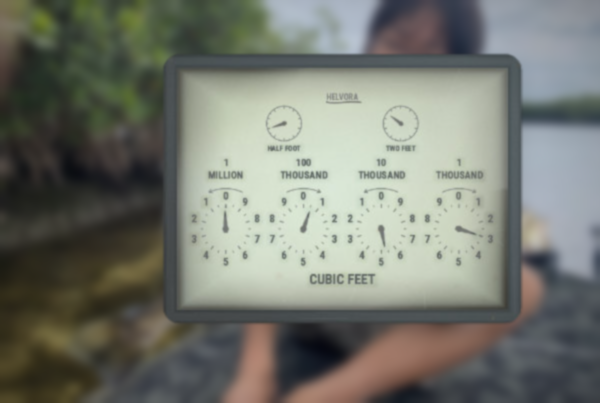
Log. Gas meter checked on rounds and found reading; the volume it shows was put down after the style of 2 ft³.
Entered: 5300 ft³
